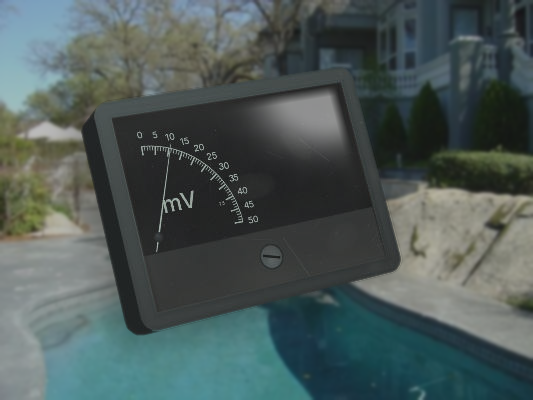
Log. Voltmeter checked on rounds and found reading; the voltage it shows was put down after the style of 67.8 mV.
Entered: 10 mV
